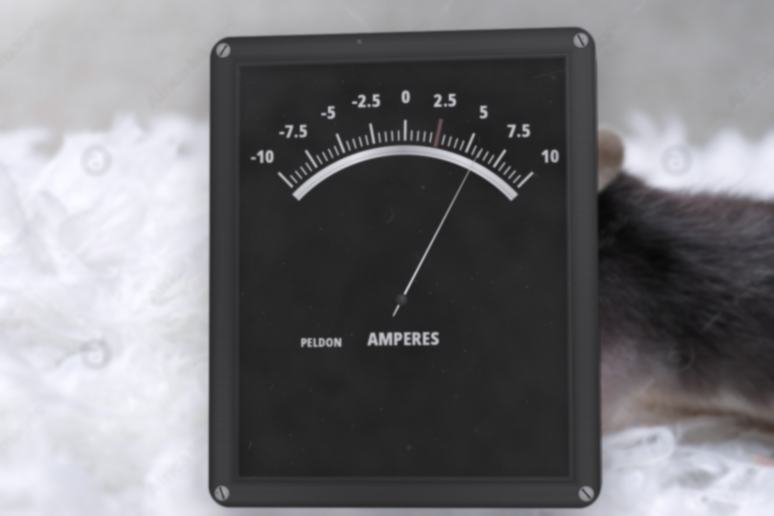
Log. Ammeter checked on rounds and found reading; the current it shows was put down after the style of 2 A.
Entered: 6 A
